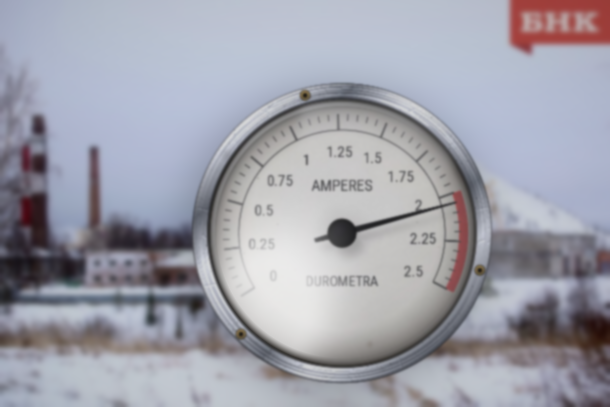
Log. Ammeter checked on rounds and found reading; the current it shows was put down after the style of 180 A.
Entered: 2.05 A
